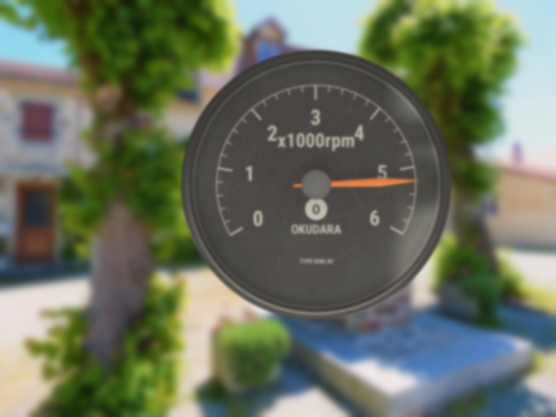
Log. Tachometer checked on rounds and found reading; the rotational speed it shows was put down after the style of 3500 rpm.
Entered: 5200 rpm
